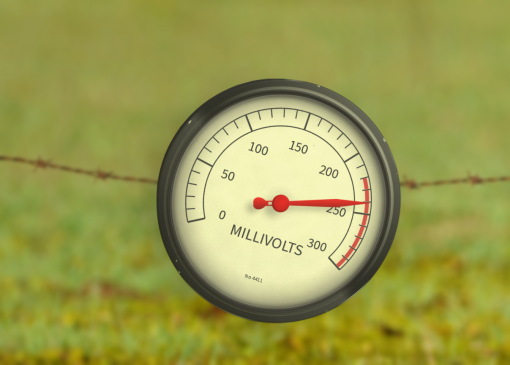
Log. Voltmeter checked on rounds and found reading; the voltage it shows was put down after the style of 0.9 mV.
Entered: 240 mV
